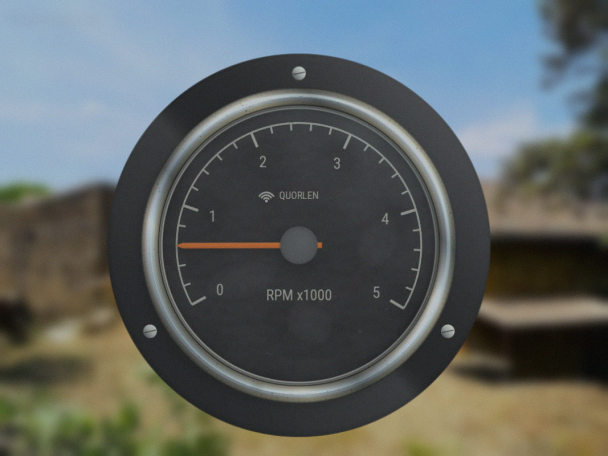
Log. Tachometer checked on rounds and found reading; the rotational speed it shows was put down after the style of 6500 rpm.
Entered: 600 rpm
